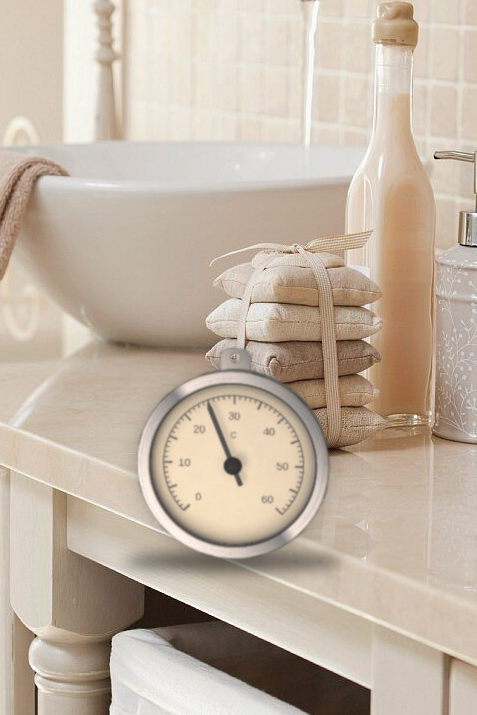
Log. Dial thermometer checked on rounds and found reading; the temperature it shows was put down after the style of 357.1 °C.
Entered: 25 °C
